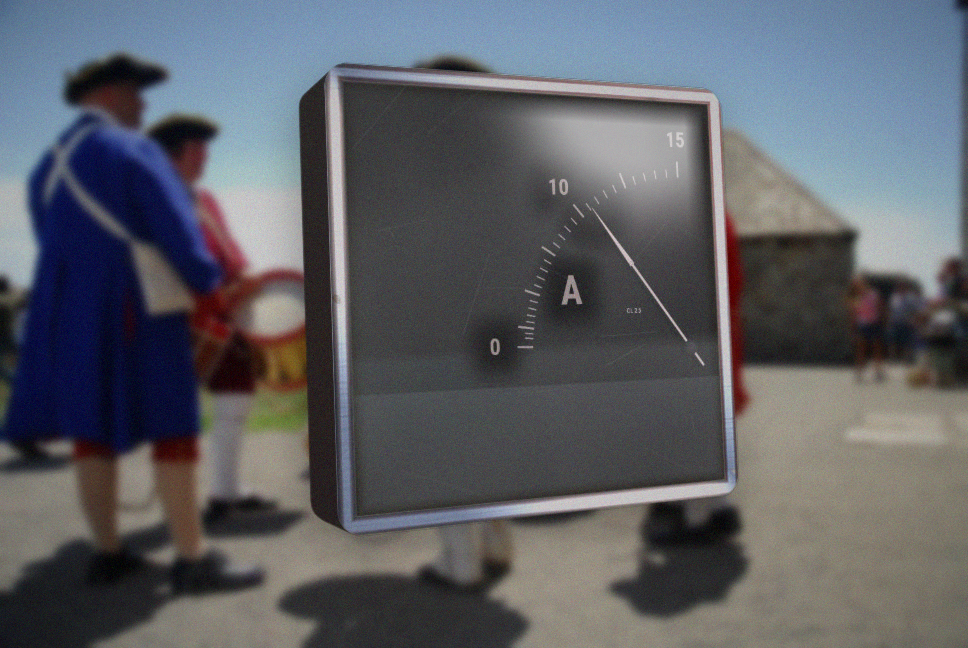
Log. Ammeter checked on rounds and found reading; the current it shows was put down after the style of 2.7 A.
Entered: 10.5 A
